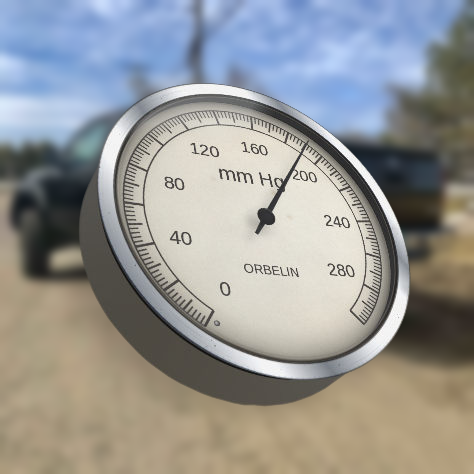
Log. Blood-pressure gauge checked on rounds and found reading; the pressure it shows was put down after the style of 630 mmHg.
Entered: 190 mmHg
